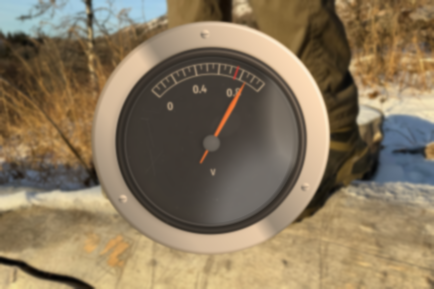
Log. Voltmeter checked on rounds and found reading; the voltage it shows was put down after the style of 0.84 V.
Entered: 0.85 V
